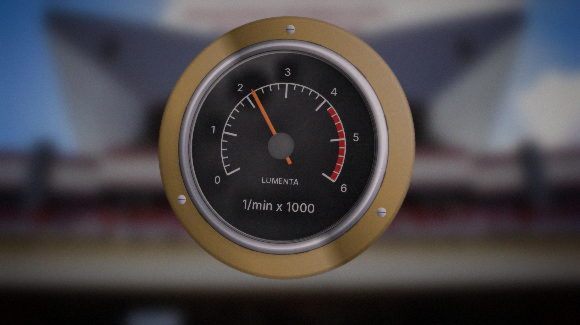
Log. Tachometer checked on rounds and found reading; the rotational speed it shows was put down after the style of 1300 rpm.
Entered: 2200 rpm
